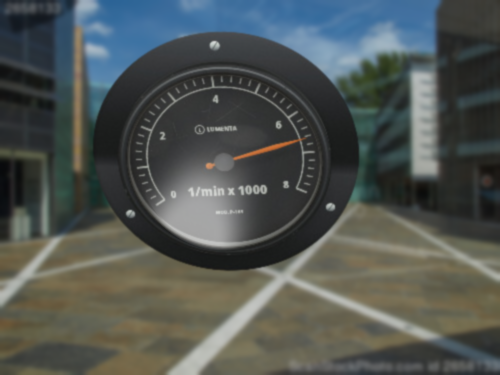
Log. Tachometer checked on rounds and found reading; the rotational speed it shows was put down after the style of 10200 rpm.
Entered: 6600 rpm
